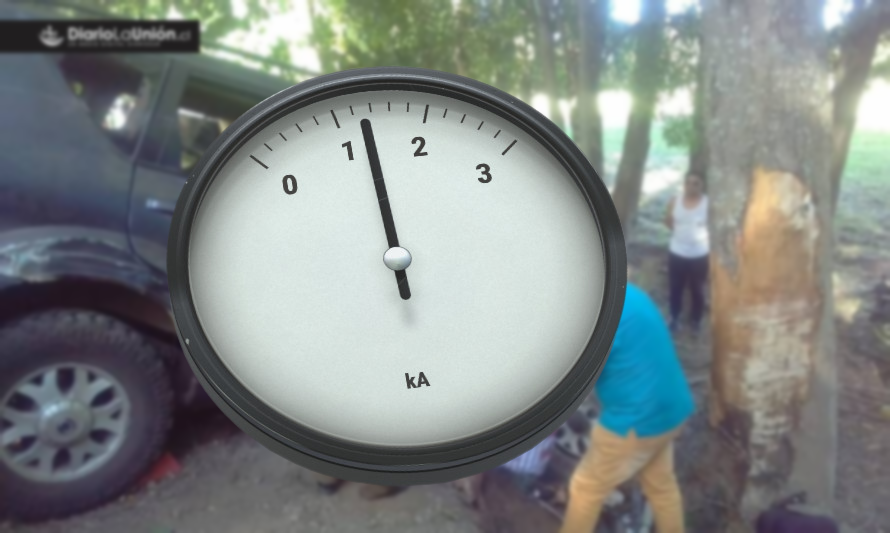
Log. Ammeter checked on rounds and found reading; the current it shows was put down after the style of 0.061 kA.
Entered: 1.3 kA
